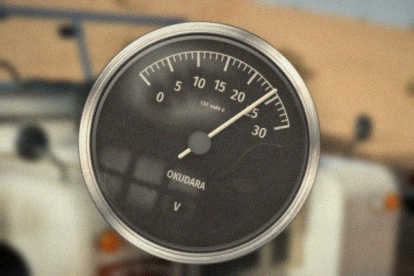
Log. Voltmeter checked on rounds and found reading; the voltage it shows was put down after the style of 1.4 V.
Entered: 24 V
